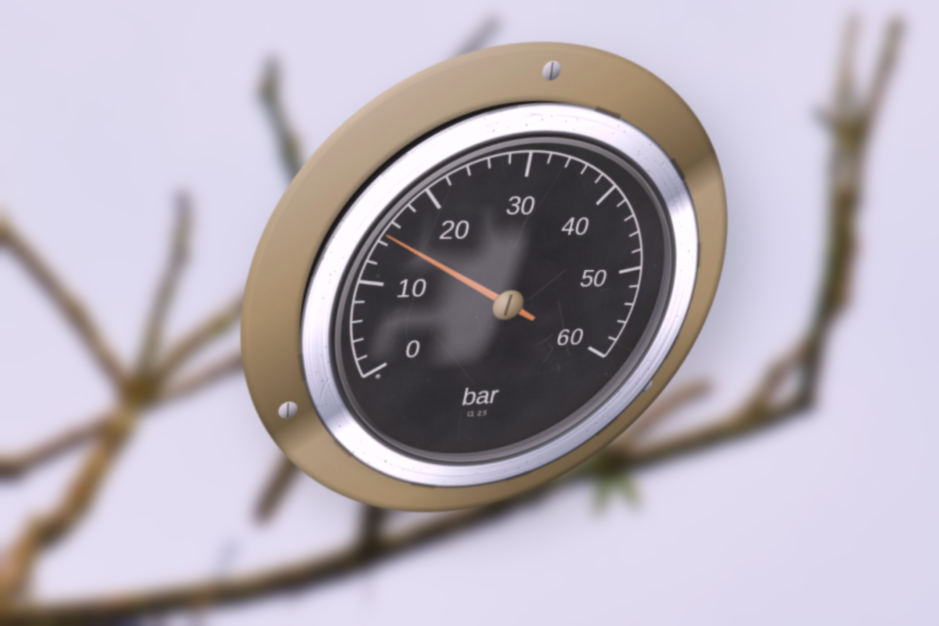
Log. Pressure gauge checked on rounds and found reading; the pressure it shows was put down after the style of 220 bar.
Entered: 15 bar
